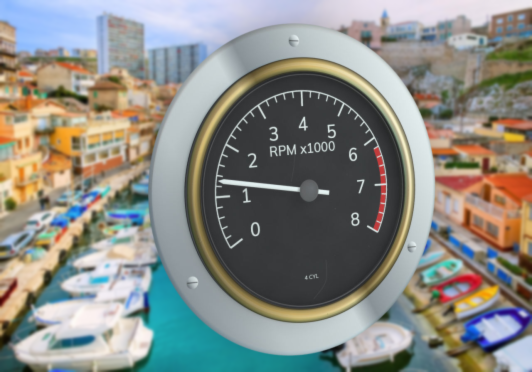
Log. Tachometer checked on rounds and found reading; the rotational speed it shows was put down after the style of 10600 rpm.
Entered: 1300 rpm
